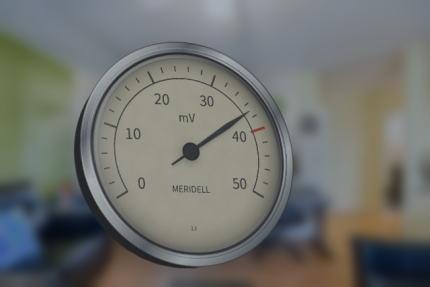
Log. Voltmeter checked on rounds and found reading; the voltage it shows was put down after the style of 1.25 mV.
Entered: 37 mV
